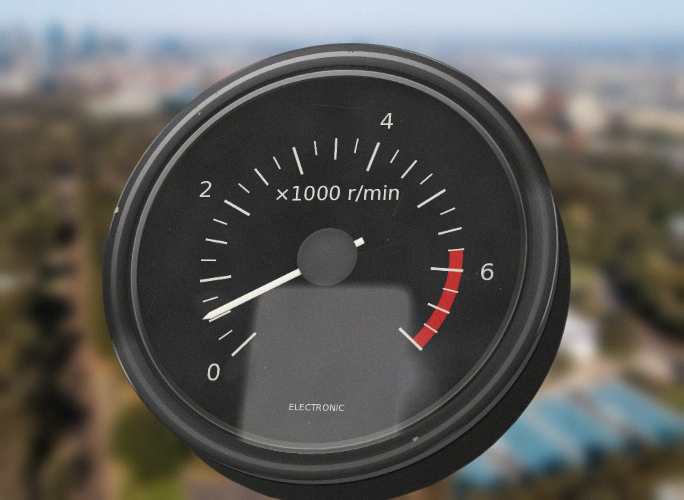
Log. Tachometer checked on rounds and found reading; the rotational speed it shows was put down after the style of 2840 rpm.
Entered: 500 rpm
